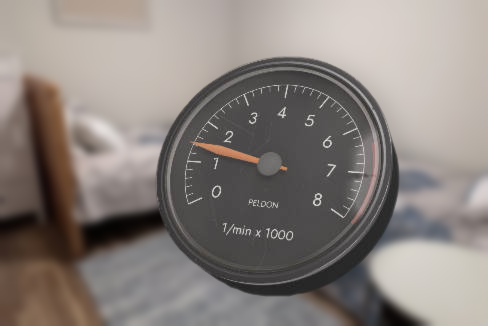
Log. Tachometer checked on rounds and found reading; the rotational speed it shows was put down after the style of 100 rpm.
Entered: 1400 rpm
